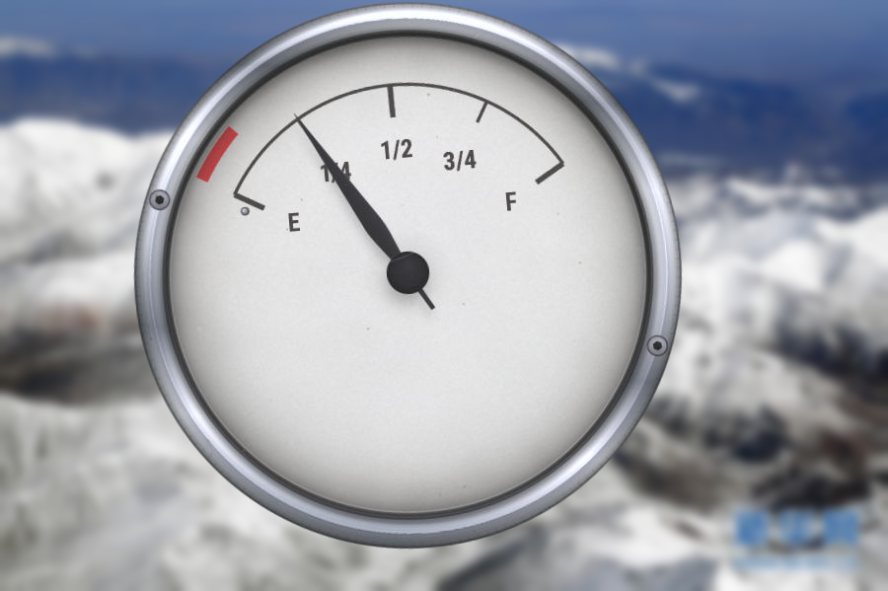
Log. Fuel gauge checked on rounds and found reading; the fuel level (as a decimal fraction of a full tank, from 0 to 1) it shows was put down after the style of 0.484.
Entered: 0.25
